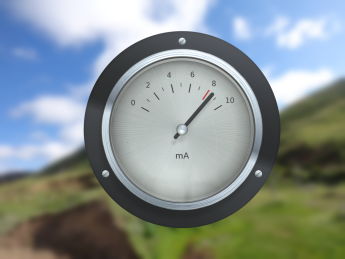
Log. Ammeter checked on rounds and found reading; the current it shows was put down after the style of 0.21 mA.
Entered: 8.5 mA
